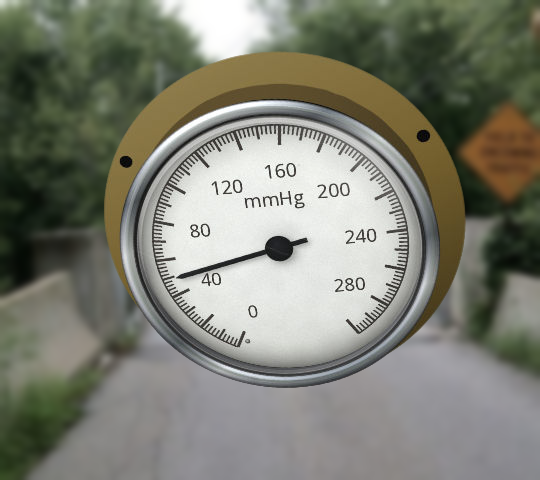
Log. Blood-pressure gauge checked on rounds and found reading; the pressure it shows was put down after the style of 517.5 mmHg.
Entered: 50 mmHg
